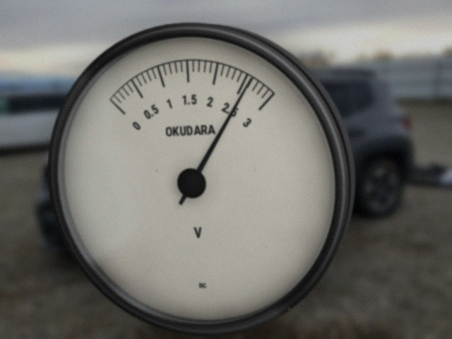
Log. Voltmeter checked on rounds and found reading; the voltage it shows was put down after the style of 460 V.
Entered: 2.6 V
